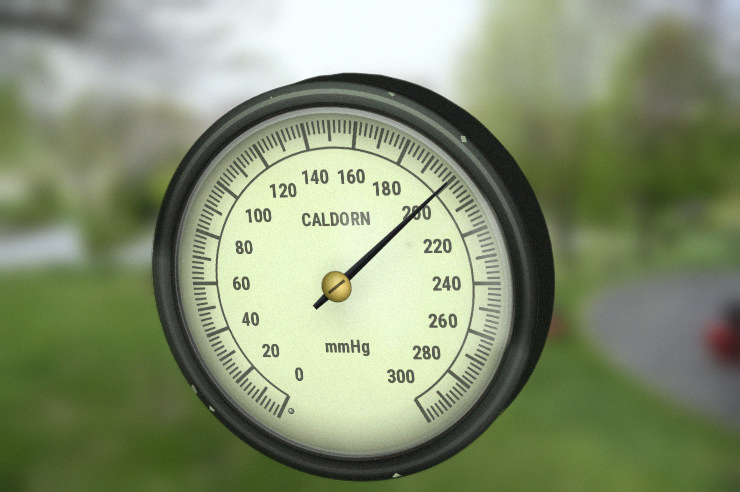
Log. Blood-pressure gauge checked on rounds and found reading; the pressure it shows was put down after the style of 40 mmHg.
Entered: 200 mmHg
